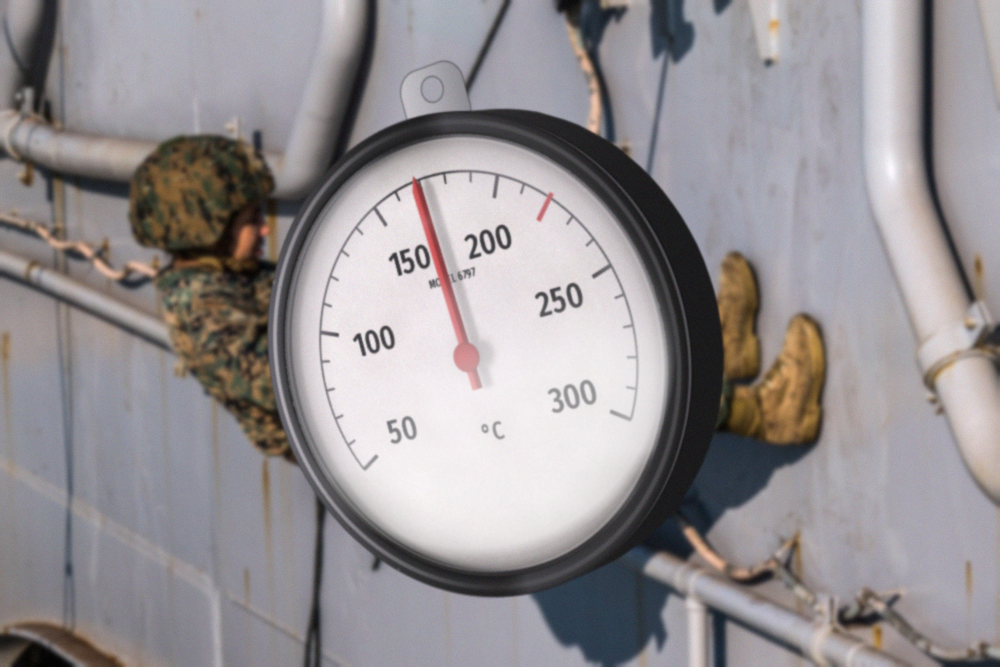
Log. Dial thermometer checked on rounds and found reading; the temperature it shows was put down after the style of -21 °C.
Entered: 170 °C
